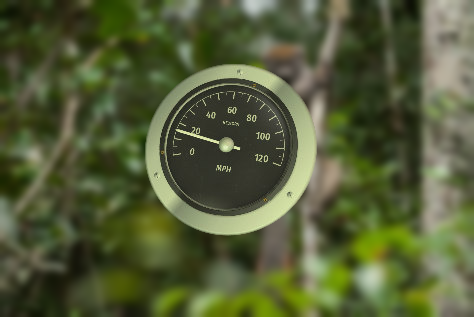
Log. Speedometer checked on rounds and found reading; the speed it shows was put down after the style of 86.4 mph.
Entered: 15 mph
